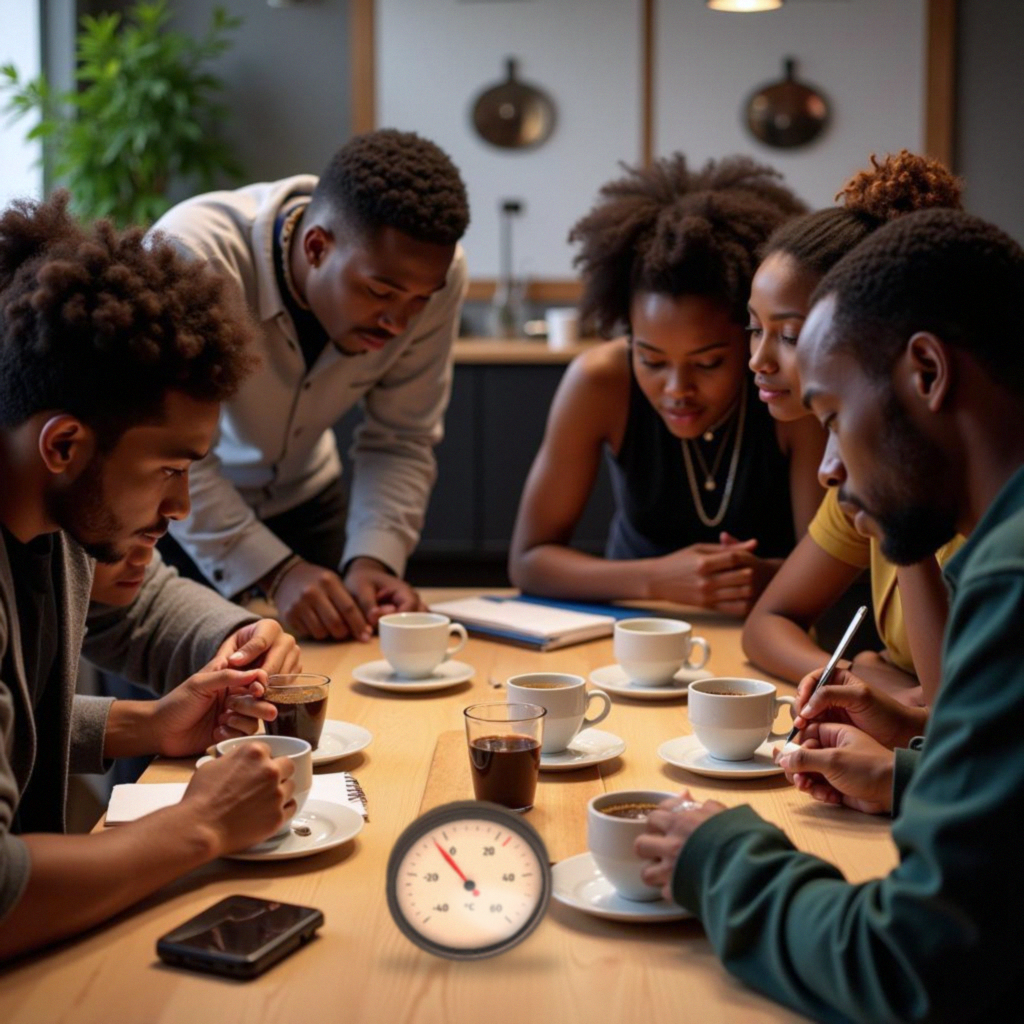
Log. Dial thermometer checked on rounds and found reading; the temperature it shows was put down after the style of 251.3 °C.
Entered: -4 °C
